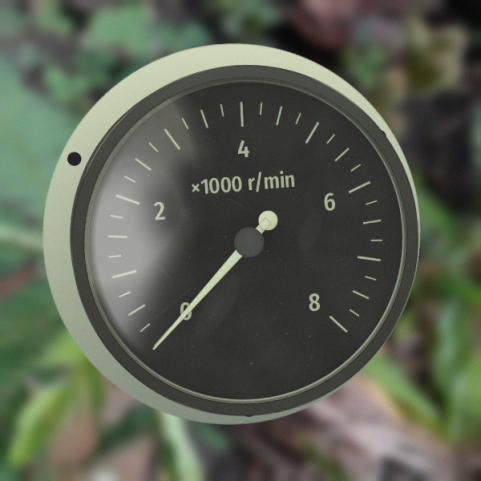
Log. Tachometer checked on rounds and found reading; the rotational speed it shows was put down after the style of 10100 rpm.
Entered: 0 rpm
